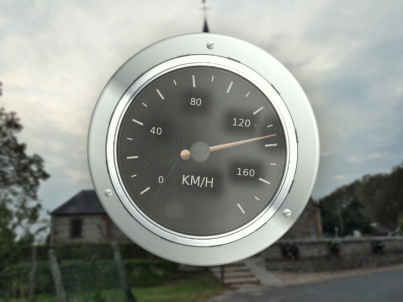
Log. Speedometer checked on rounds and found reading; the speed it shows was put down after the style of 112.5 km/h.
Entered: 135 km/h
